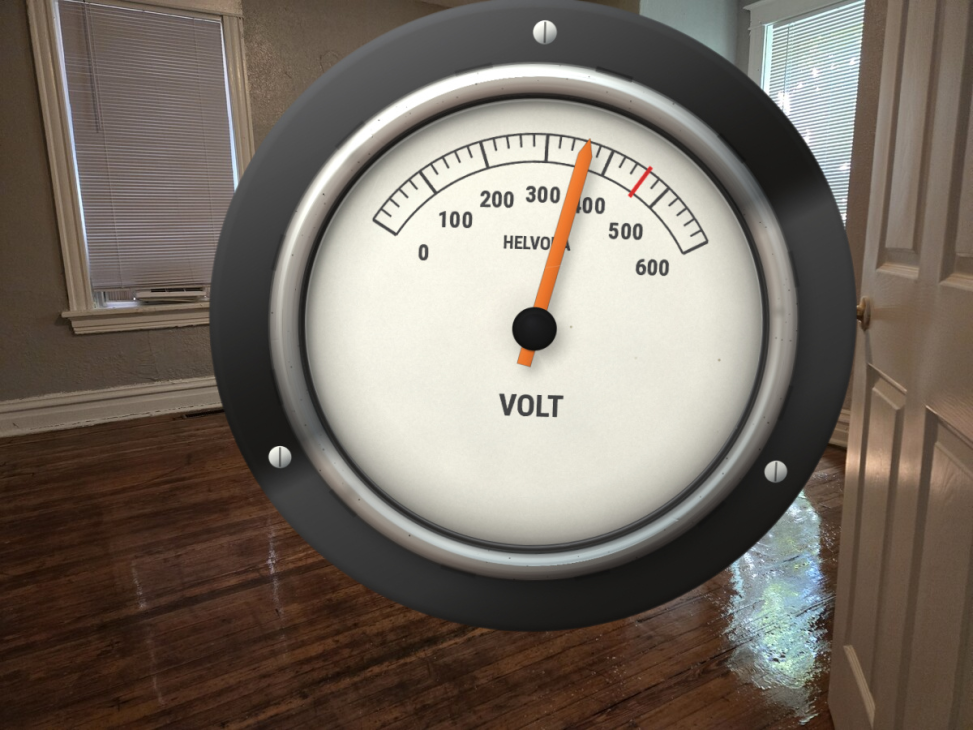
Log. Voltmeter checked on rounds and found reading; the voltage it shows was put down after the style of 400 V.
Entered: 360 V
